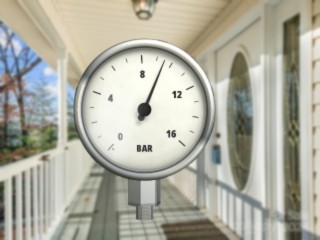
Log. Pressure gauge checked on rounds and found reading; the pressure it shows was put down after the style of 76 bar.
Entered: 9.5 bar
